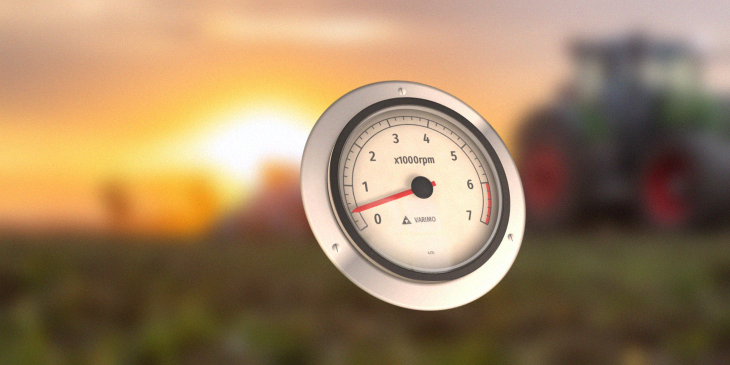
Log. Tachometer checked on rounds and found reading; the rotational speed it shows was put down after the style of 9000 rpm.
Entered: 400 rpm
